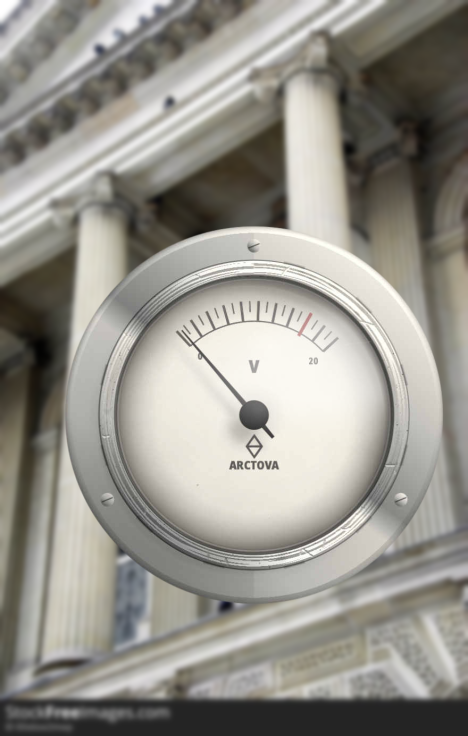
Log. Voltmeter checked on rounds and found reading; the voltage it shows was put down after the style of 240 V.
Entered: 0.5 V
